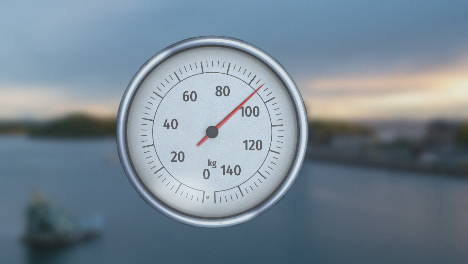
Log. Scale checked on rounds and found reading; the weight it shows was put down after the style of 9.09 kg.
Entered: 94 kg
